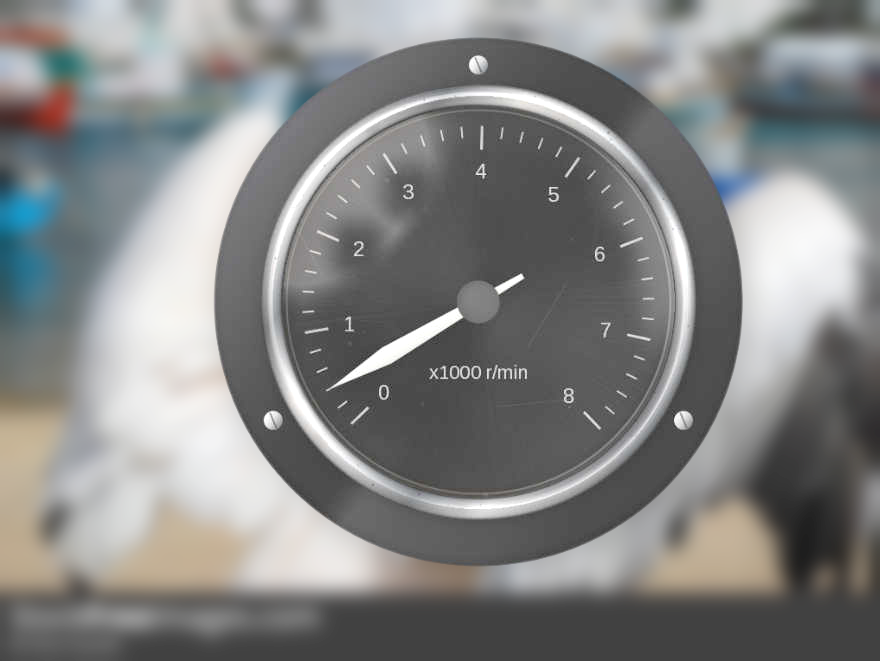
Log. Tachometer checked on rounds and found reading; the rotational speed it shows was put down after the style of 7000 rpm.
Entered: 400 rpm
